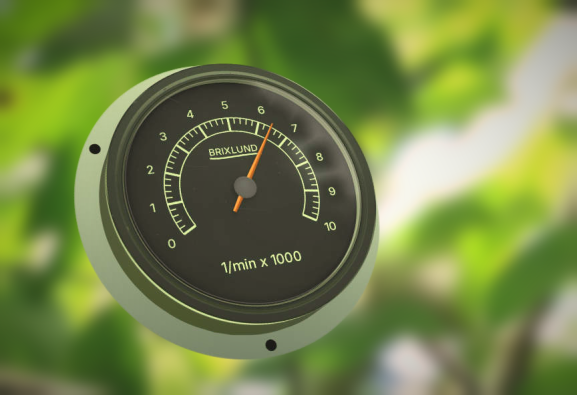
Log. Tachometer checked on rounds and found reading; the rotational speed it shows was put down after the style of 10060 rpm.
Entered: 6400 rpm
